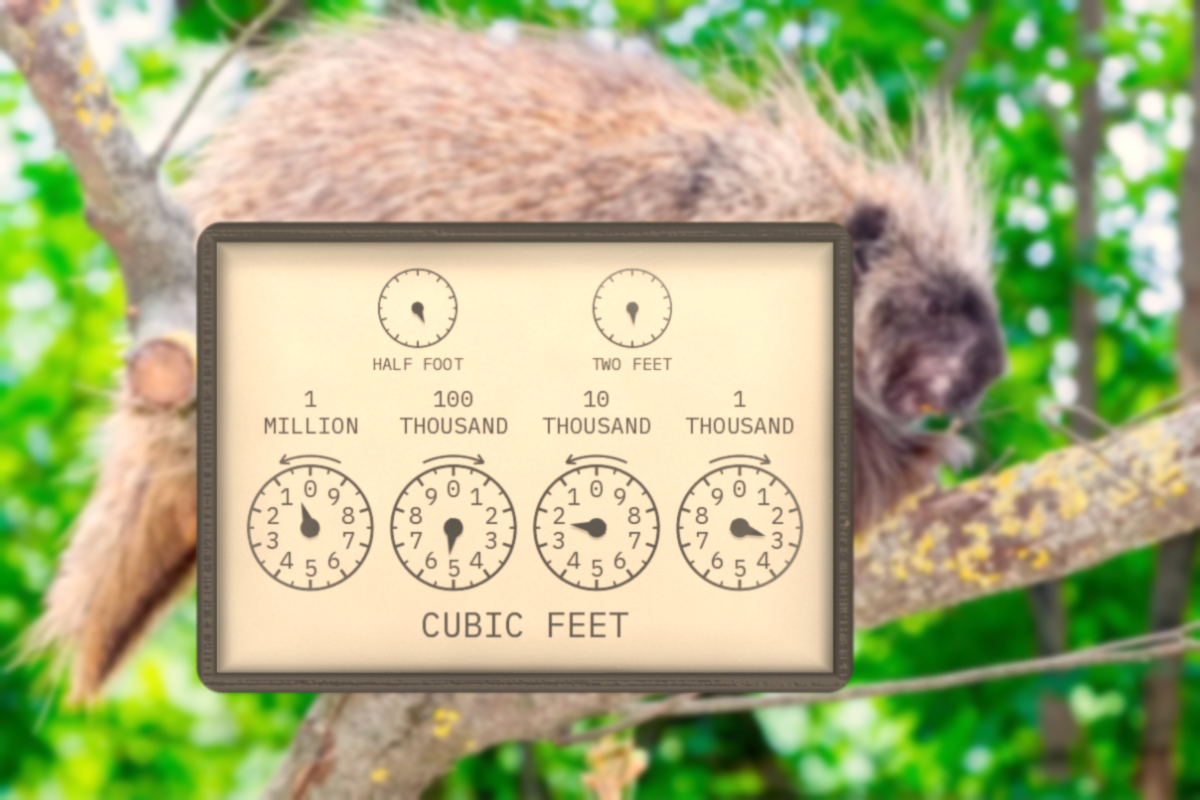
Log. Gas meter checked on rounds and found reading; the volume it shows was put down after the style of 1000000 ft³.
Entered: 52300 ft³
